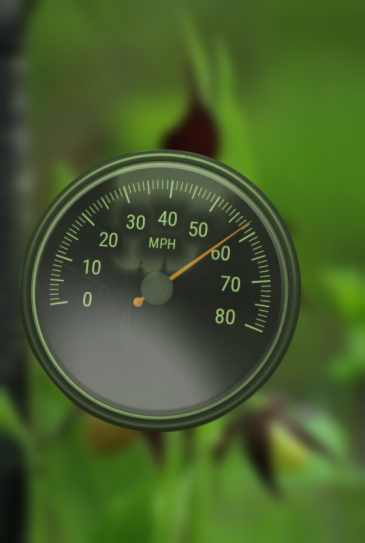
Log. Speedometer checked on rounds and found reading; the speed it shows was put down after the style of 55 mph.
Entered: 58 mph
